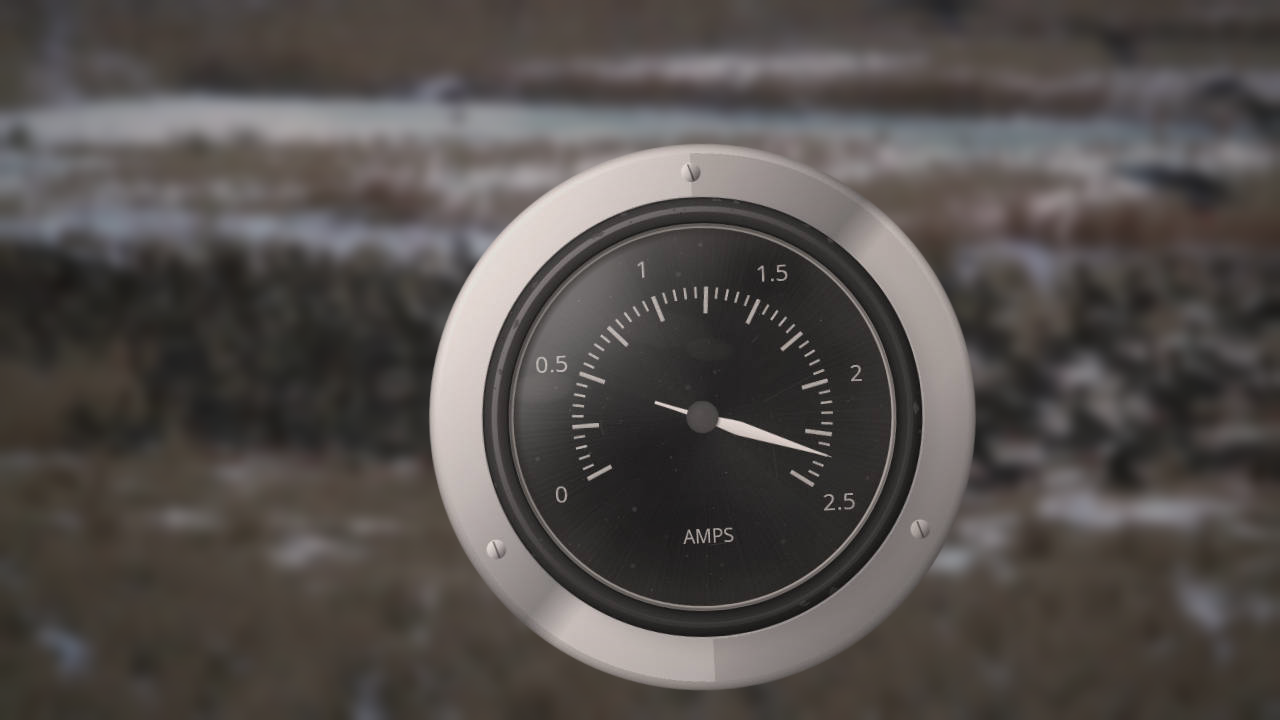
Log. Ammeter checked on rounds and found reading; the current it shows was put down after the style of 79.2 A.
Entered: 2.35 A
